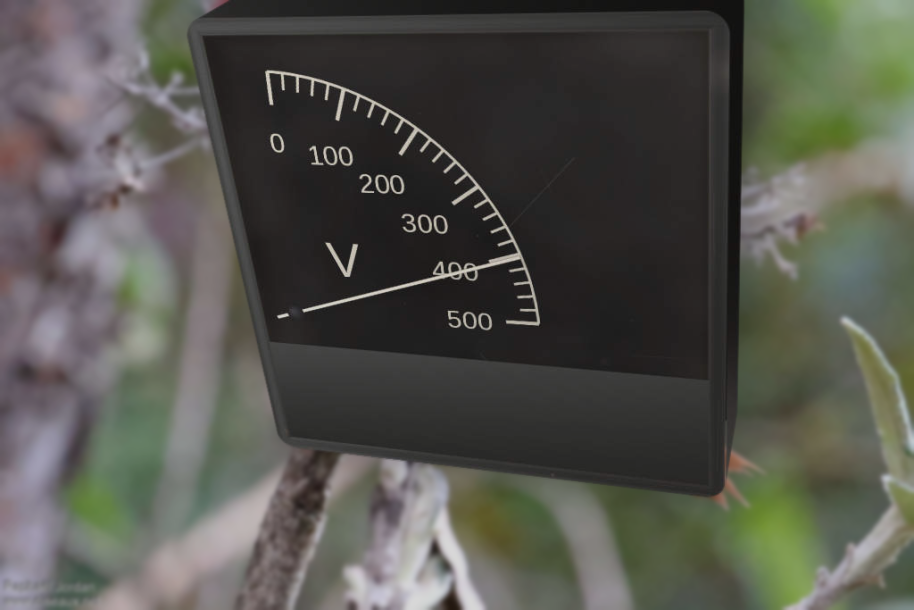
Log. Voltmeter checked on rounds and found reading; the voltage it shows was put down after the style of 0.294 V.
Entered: 400 V
